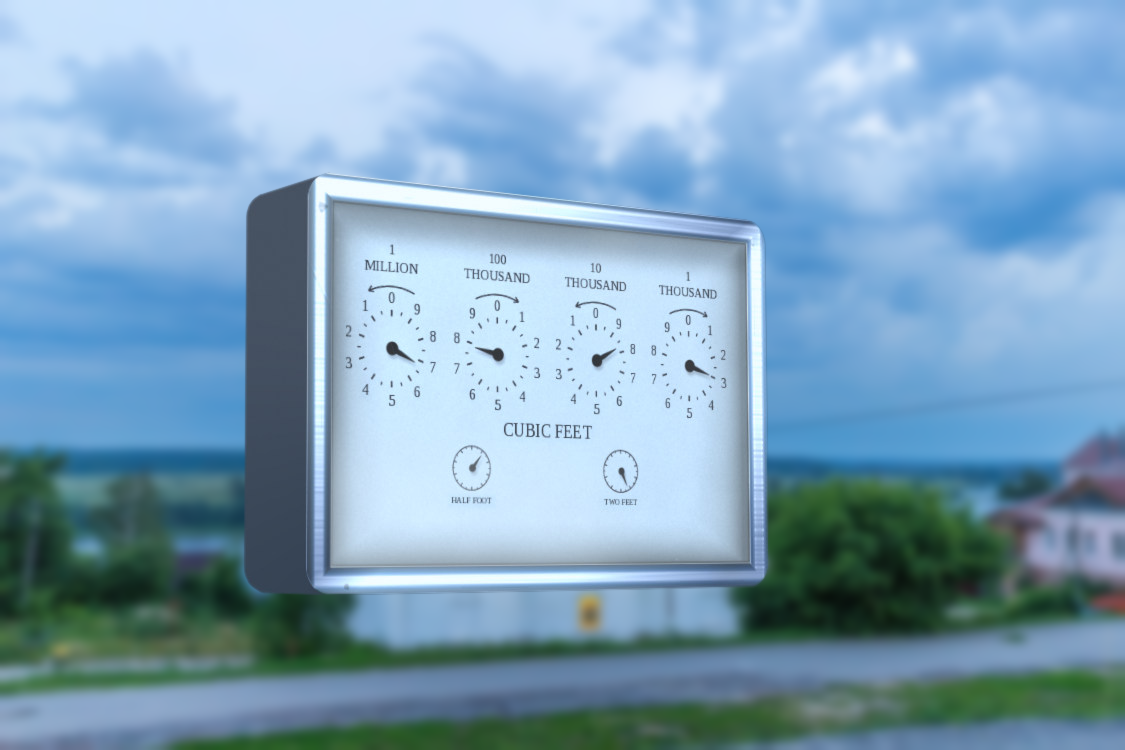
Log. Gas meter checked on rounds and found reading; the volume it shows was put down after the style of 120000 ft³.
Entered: 678300 ft³
